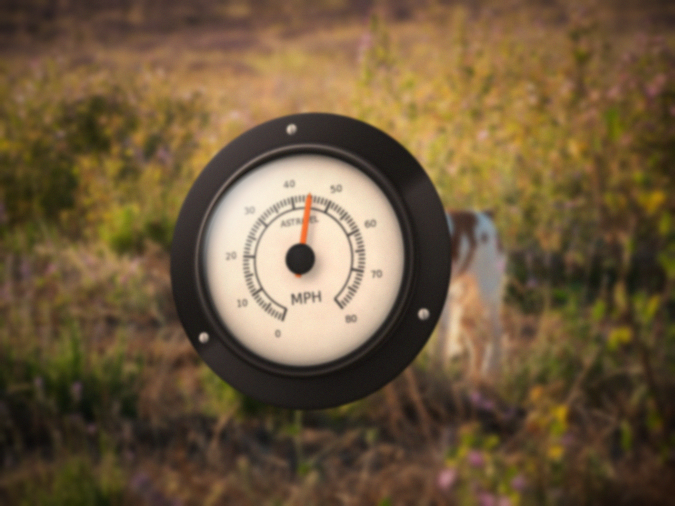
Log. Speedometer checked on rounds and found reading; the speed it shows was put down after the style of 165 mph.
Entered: 45 mph
